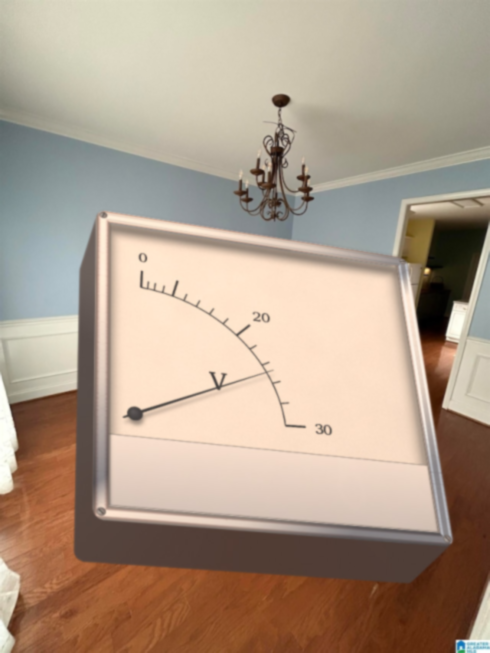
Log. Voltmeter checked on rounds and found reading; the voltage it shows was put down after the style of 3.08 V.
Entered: 25 V
